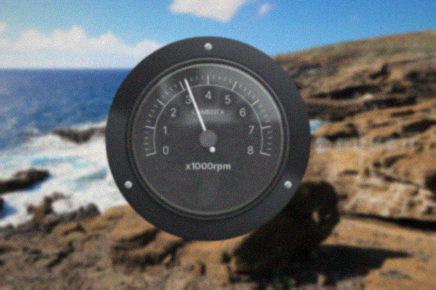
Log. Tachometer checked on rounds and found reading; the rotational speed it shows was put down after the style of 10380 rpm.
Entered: 3200 rpm
